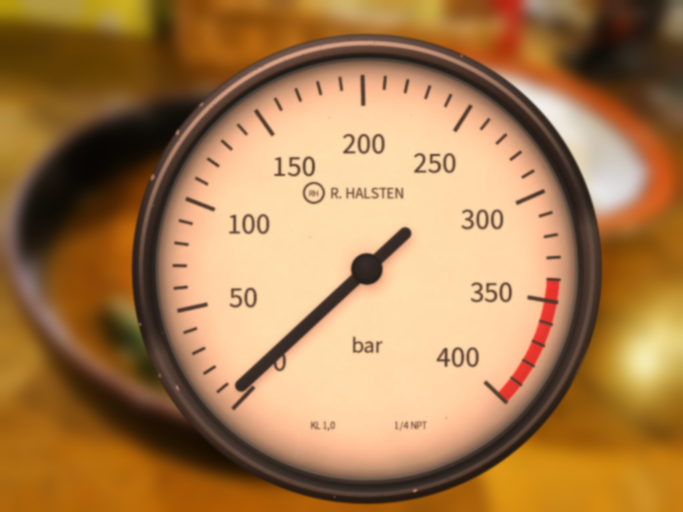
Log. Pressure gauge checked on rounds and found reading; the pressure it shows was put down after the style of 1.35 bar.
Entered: 5 bar
